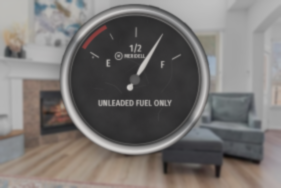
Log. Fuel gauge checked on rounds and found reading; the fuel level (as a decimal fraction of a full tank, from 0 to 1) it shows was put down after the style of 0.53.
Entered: 0.75
